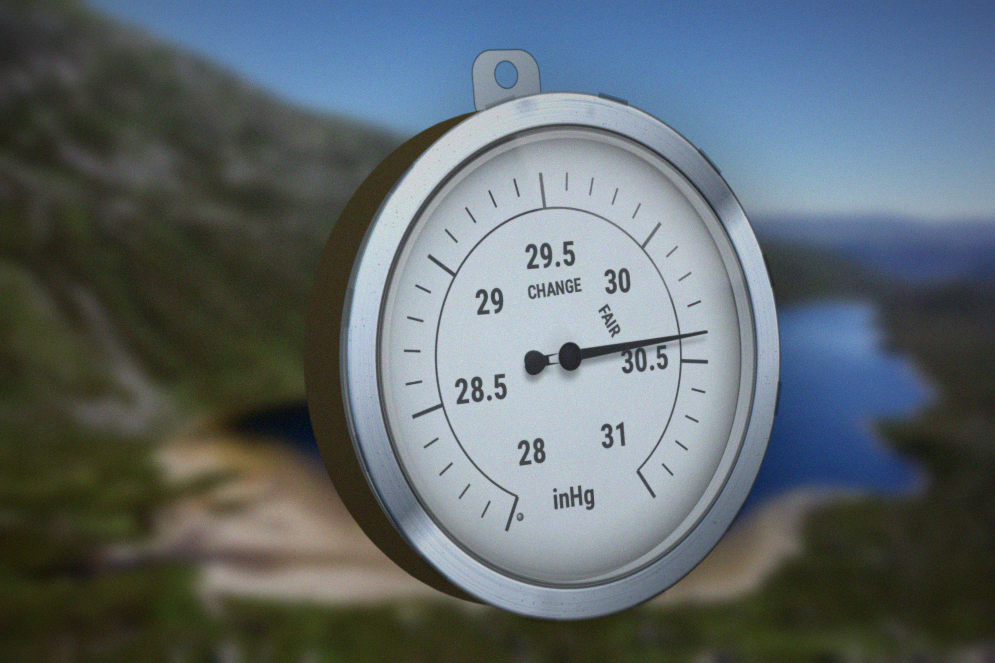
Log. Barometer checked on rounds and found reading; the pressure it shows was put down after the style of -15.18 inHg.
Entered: 30.4 inHg
